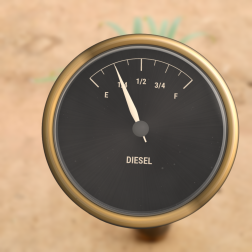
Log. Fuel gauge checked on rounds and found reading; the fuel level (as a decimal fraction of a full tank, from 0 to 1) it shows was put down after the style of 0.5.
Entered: 0.25
